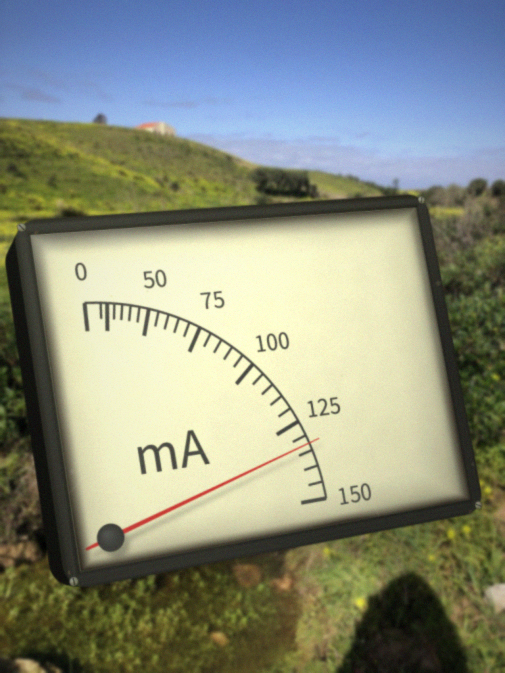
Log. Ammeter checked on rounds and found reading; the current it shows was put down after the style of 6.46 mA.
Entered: 132.5 mA
